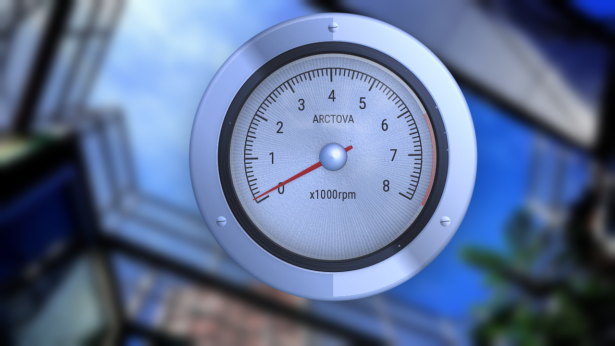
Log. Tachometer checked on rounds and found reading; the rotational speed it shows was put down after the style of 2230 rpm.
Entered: 100 rpm
